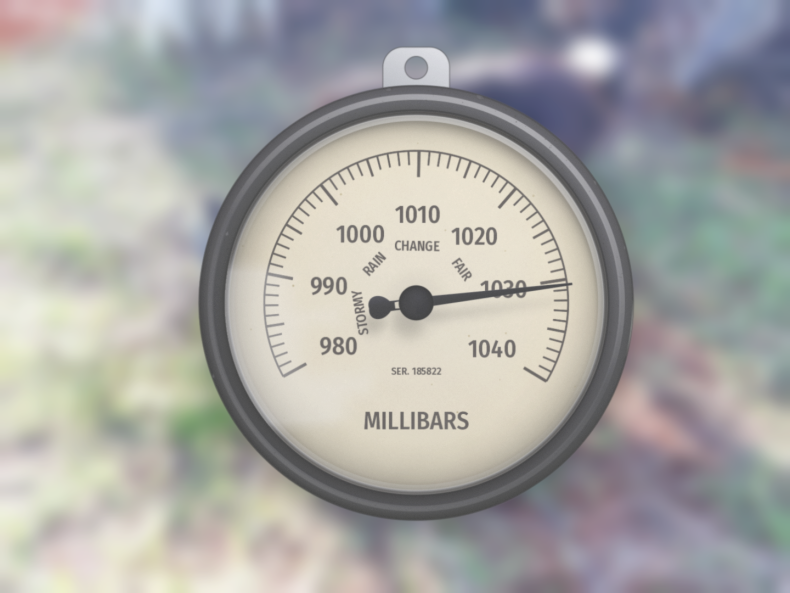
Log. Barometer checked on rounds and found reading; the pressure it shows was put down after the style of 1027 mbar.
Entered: 1030.5 mbar
